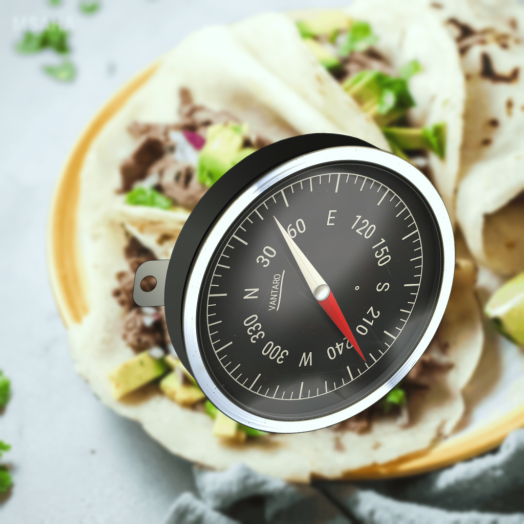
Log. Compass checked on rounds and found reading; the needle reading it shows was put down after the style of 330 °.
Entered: 230 °
